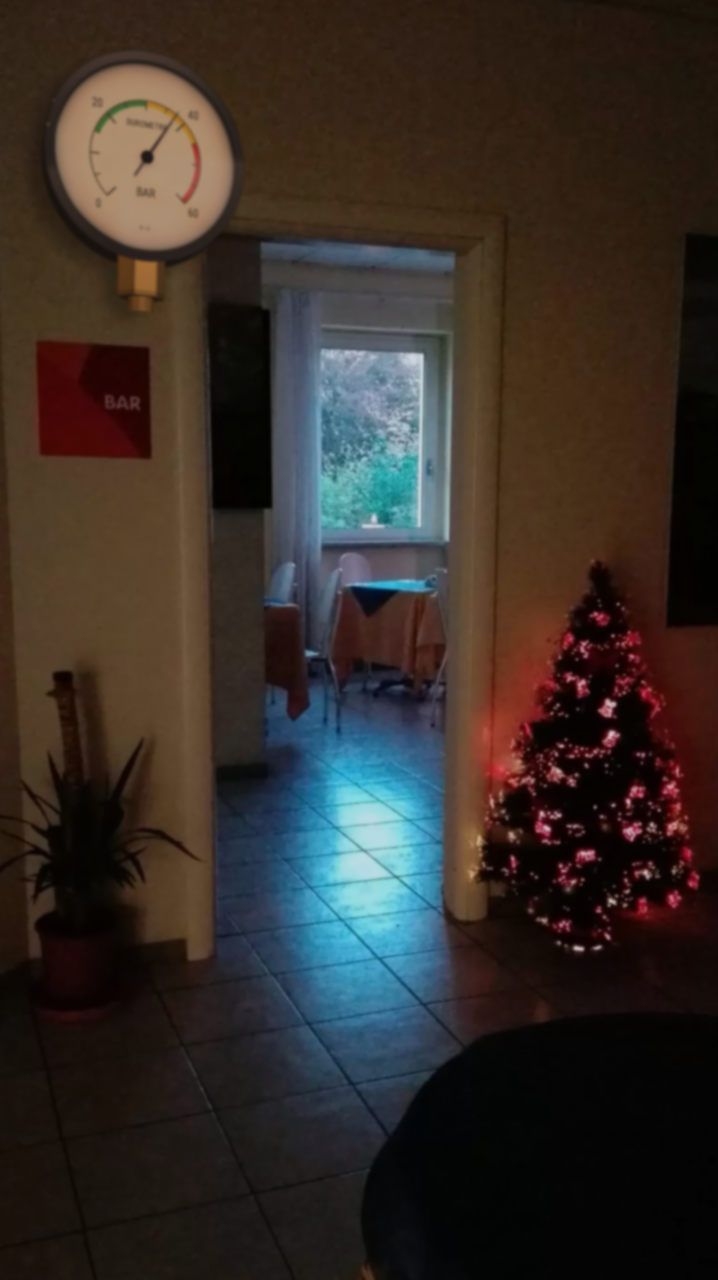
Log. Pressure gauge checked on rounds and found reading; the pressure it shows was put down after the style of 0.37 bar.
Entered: 37.5 bar
